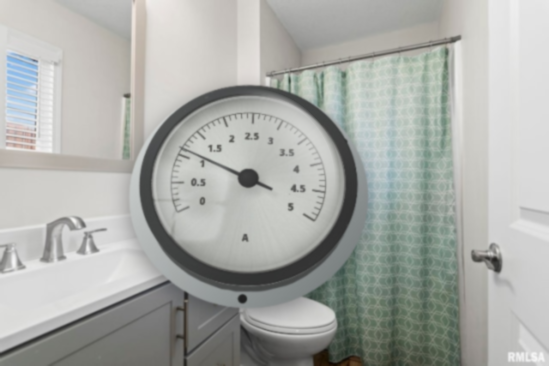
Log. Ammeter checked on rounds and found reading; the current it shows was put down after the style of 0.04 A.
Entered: 1.1 A
